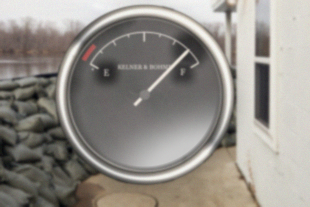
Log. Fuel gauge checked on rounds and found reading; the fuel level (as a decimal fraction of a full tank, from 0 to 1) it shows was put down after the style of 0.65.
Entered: 0.875
